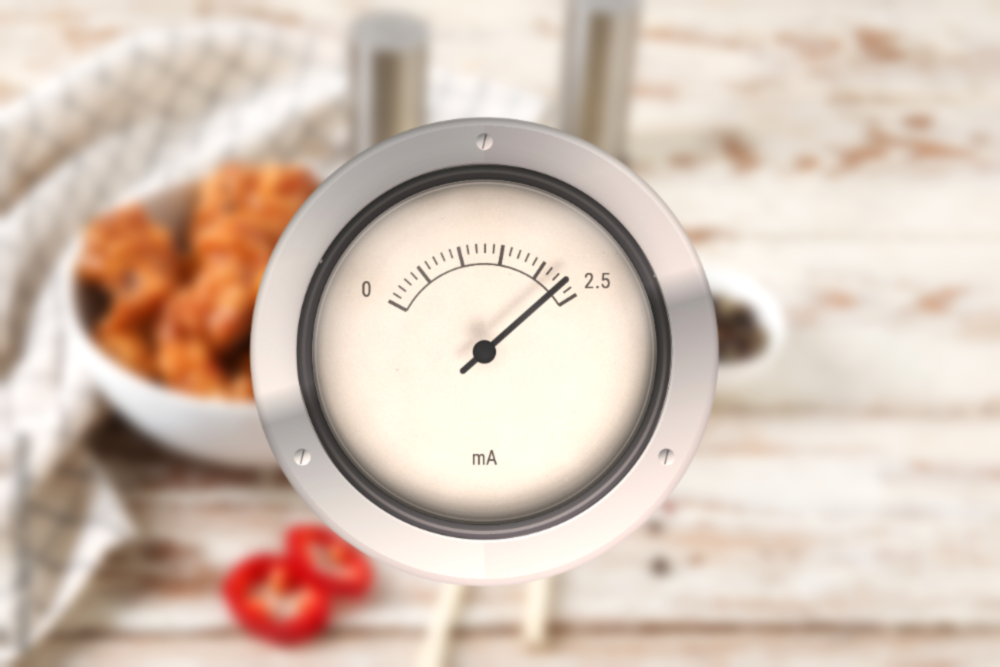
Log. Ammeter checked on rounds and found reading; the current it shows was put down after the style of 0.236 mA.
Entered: 2.3 mA
